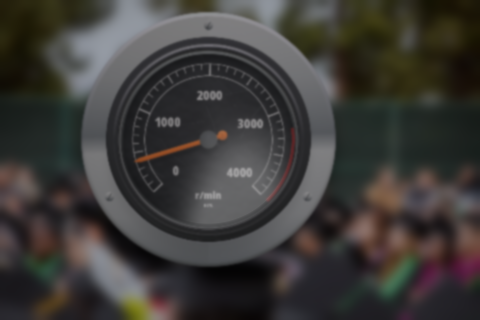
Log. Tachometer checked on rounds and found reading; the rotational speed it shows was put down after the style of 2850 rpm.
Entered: 400 rpm
